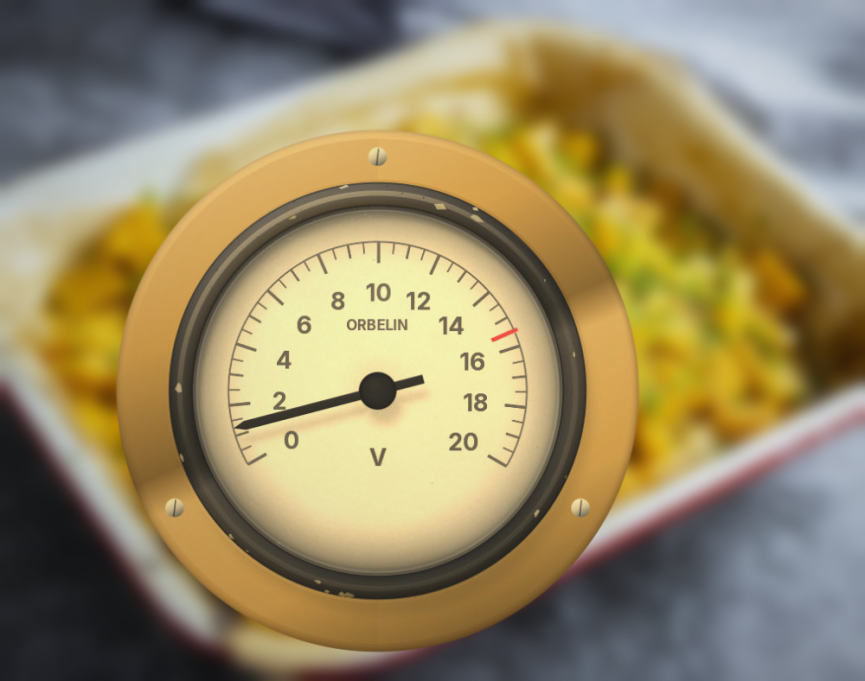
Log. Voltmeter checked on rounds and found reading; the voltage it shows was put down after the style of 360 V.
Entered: 1.25 V
